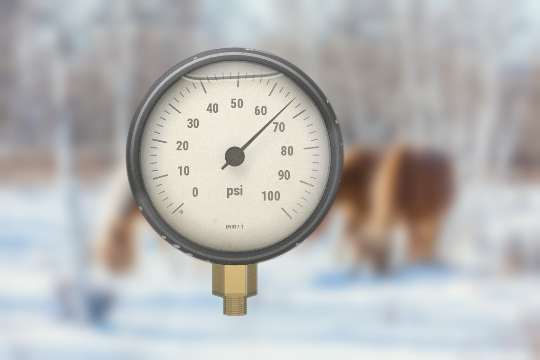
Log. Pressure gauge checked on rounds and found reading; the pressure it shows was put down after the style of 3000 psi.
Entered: 66 psi
